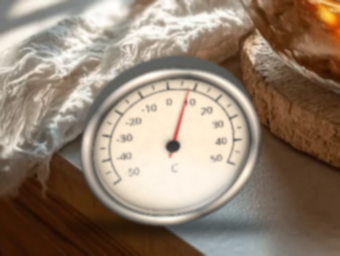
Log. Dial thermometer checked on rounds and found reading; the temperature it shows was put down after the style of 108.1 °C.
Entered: 7.5 °C
